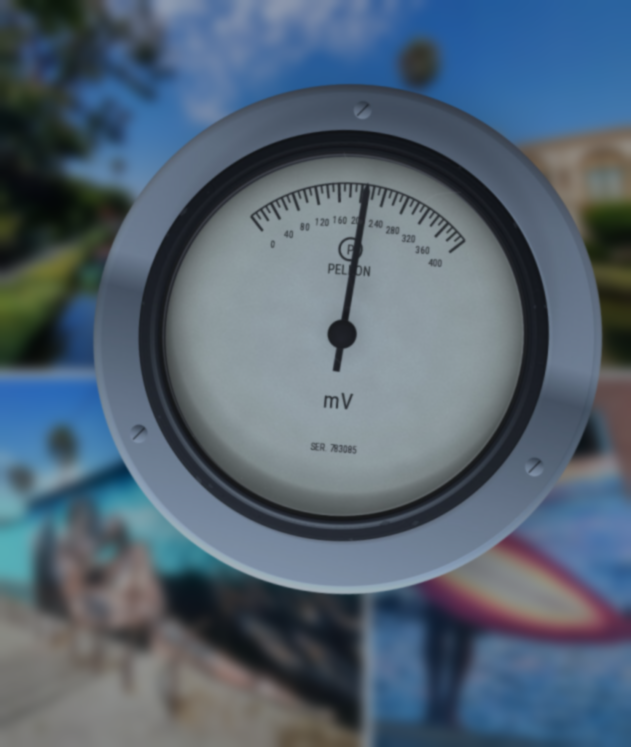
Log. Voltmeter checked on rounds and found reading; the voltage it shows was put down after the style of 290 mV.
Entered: 210 mV
